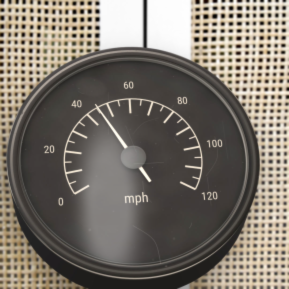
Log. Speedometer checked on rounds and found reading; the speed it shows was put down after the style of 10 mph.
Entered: 45 mph
